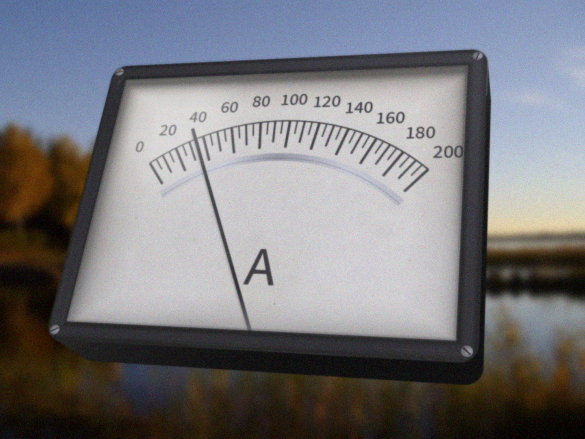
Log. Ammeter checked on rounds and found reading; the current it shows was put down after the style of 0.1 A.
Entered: 35 A
